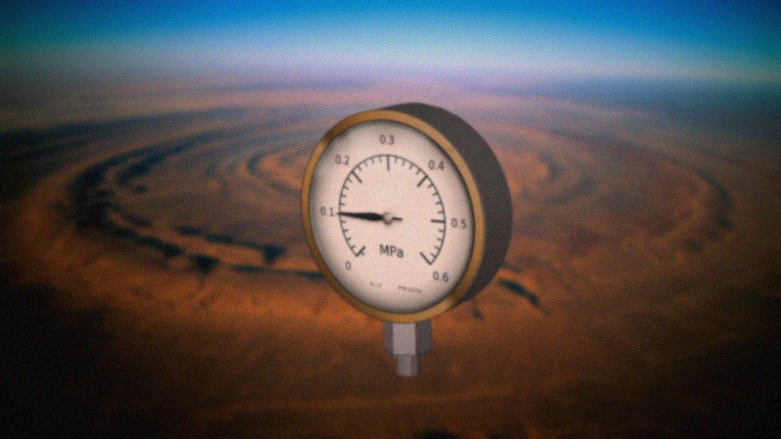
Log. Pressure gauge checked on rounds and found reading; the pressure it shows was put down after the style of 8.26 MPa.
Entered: 0.1 MPa
